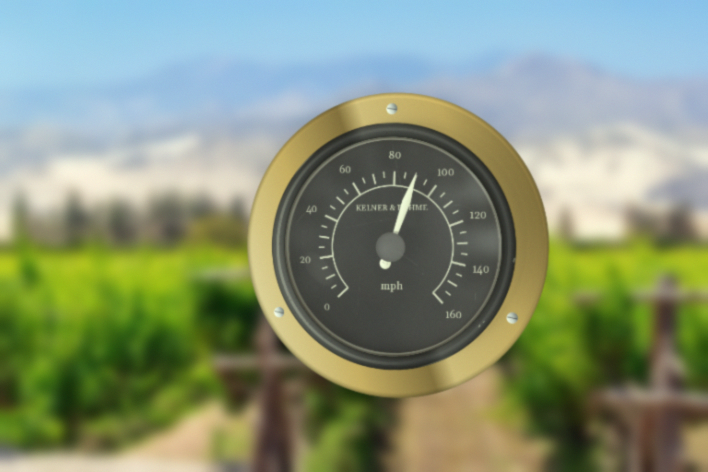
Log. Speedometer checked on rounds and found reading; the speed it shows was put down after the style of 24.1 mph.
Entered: 90 mph
